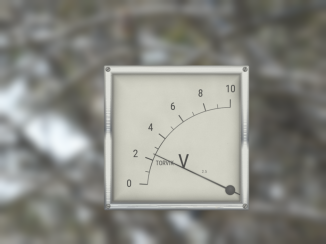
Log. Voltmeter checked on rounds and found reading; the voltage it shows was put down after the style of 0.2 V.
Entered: 2.5 V
